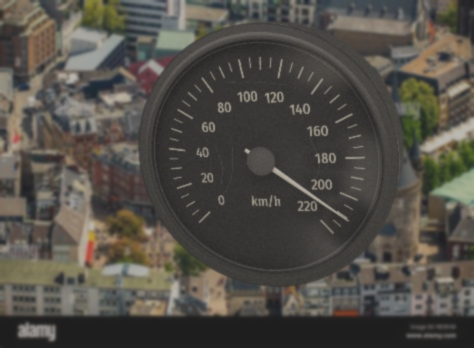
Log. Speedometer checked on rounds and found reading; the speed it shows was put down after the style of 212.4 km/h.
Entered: 210 km/h
